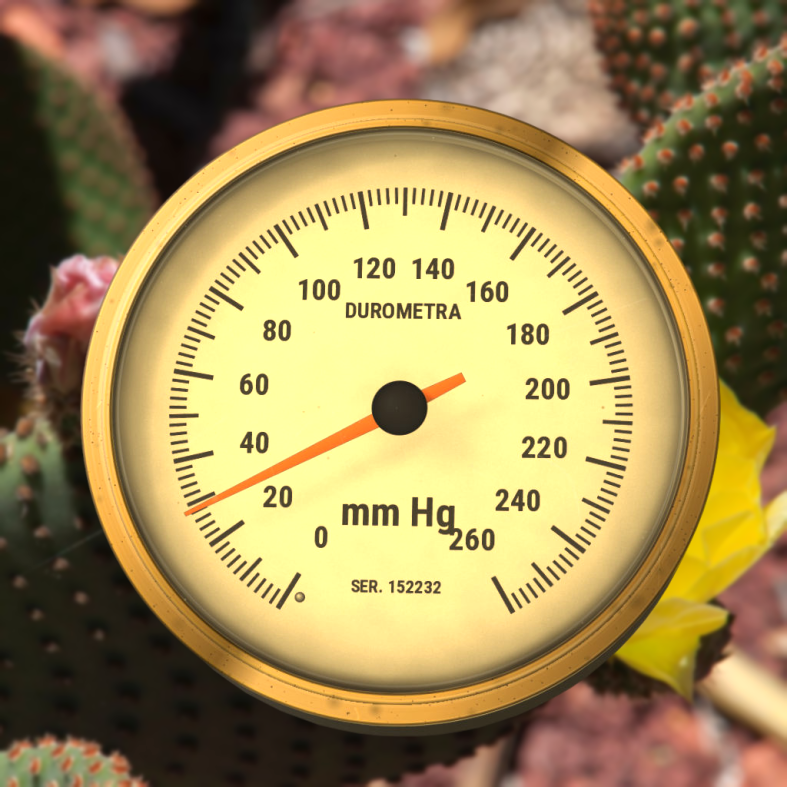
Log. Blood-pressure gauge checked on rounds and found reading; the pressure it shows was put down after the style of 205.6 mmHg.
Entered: 28 mmHg
